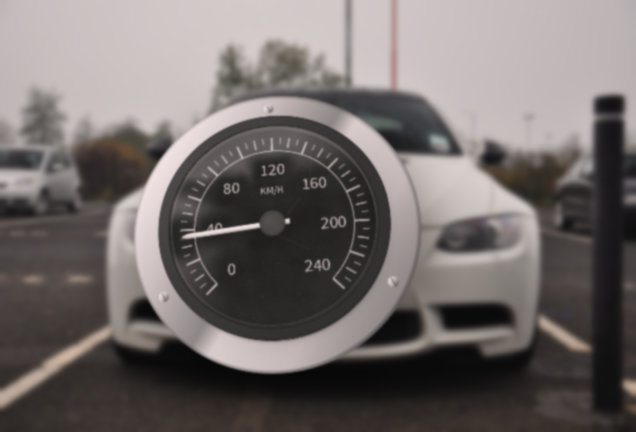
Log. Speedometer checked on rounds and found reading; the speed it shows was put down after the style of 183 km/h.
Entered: 35 km/h
